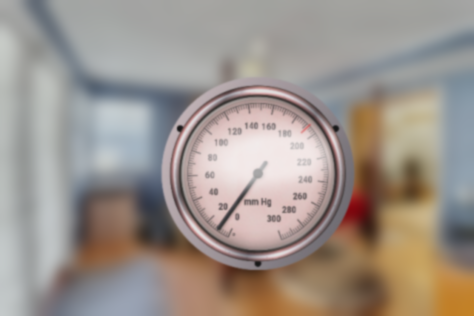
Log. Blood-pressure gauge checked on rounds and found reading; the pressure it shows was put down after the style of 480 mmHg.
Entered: 10 mmHg
